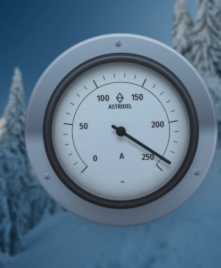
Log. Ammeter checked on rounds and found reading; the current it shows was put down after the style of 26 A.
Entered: 240 A
